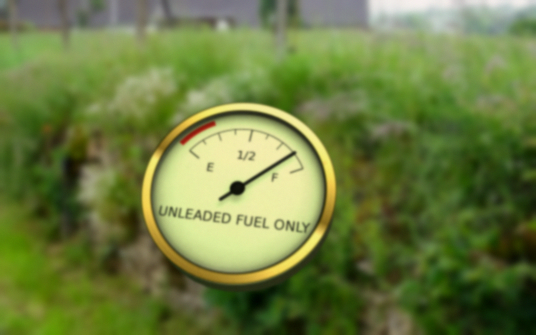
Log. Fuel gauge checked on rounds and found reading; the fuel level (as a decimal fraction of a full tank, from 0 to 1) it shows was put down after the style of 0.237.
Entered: 0.875
